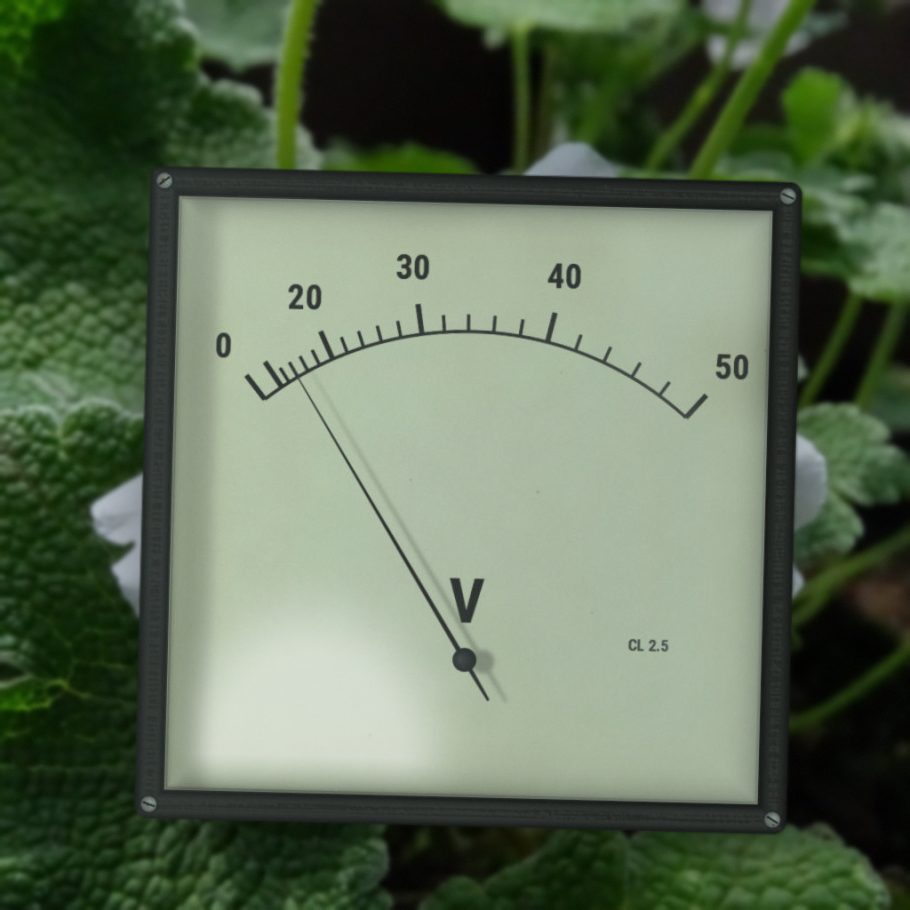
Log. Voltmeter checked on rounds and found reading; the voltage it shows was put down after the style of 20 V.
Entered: 14 V
